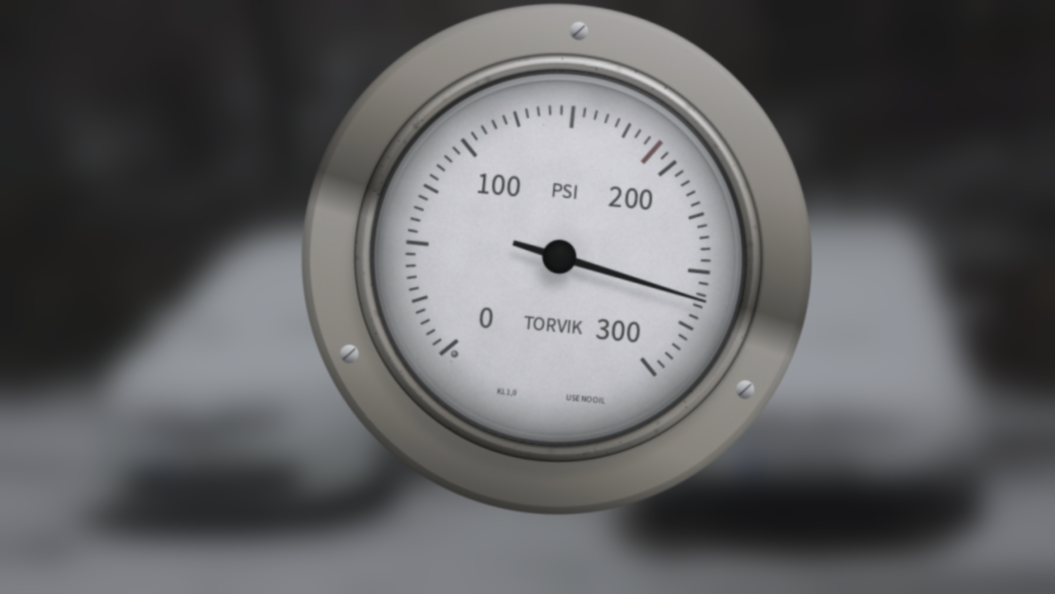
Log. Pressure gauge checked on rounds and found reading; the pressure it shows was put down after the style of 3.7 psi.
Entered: 262.5 psi
